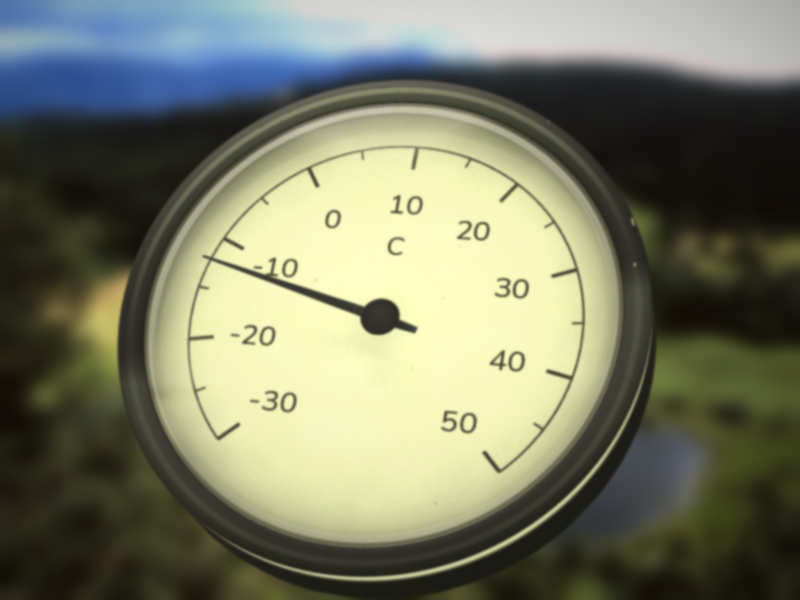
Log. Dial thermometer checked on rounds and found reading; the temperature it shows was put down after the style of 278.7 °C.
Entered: -12.5 °C
